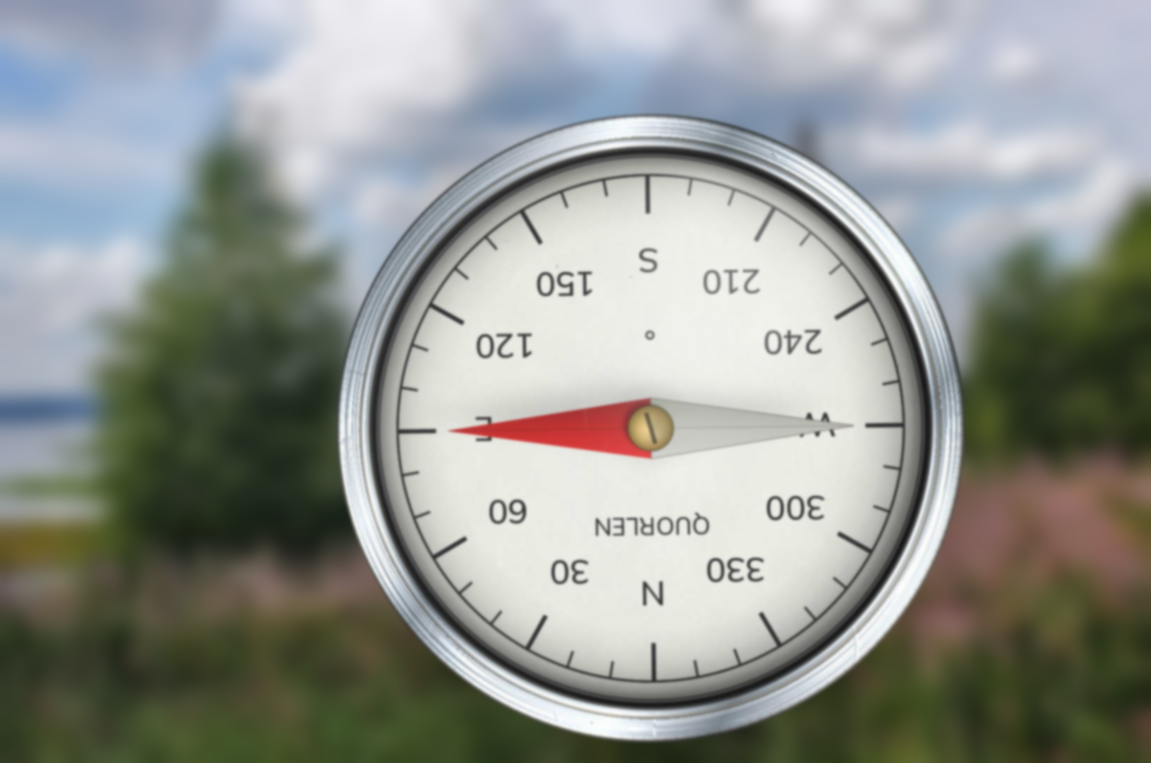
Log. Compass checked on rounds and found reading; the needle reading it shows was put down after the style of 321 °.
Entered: 90 °
